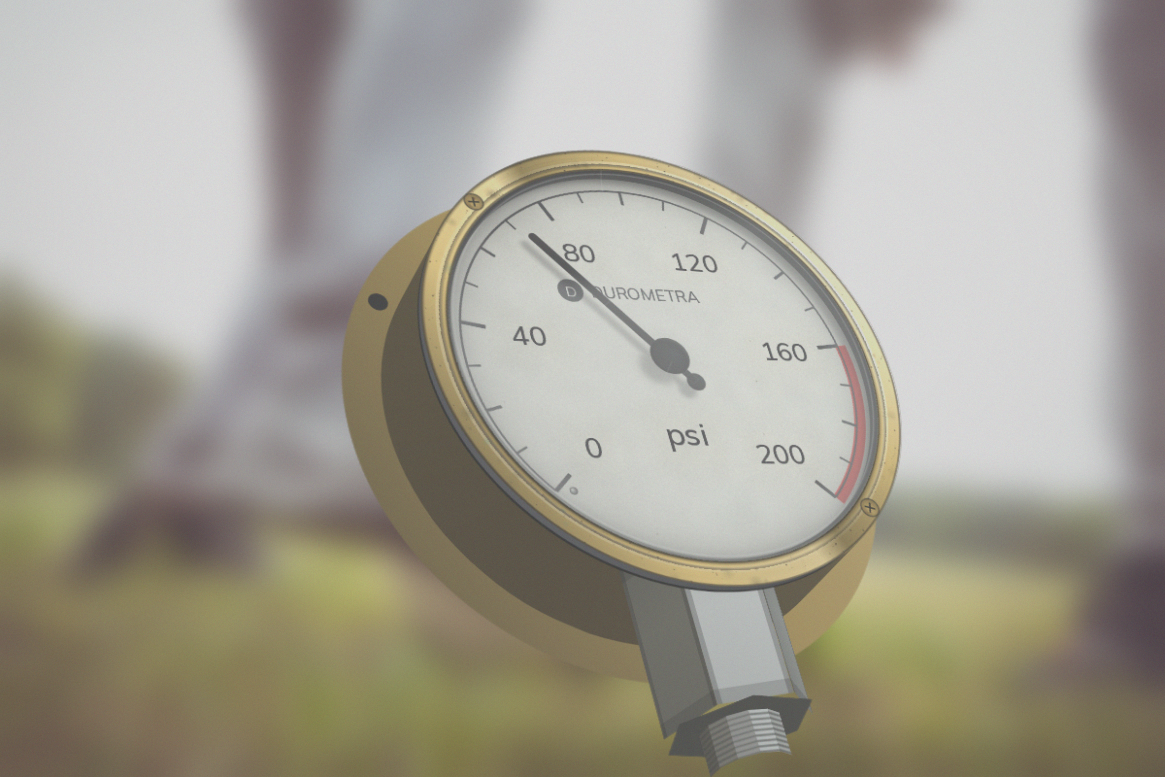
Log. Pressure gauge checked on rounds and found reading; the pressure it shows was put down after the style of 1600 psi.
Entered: 70 psi
